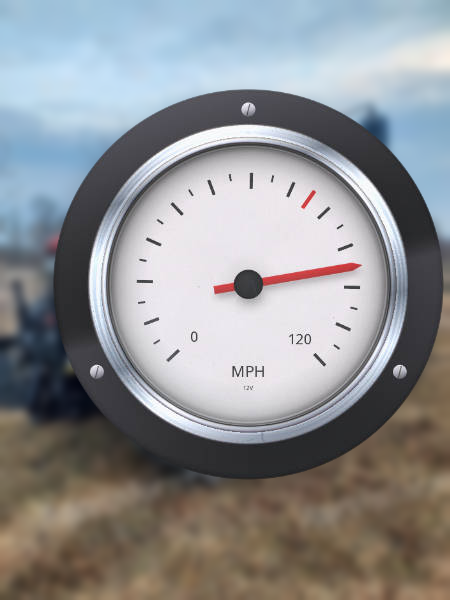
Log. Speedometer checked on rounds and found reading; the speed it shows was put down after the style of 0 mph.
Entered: 95 mph
